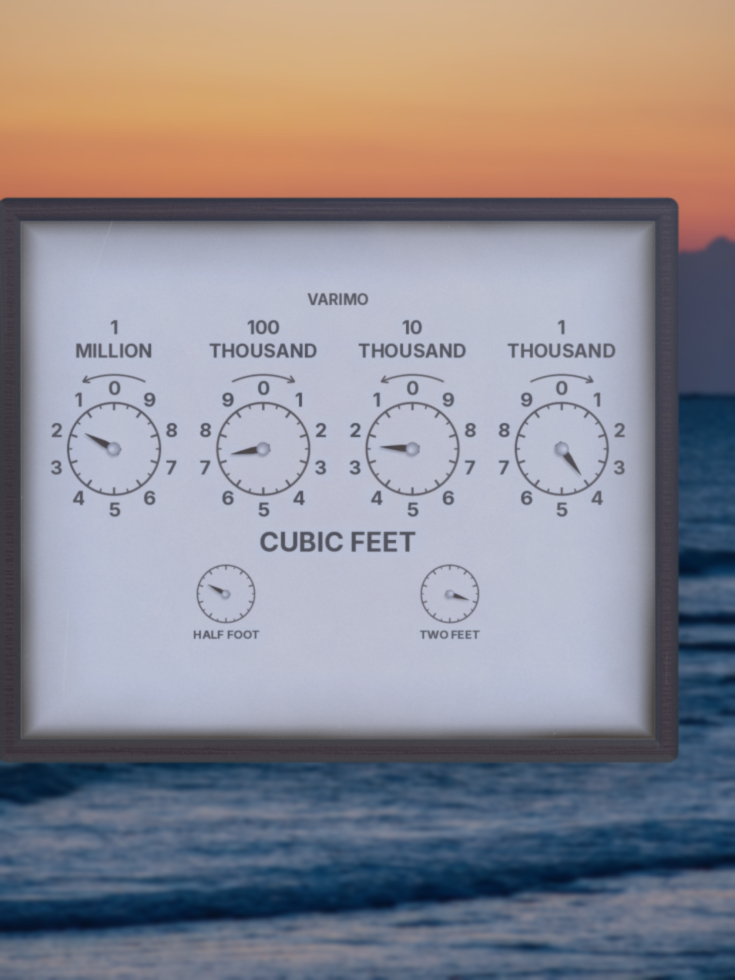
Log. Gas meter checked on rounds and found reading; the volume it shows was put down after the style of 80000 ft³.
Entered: 172400 ft³
